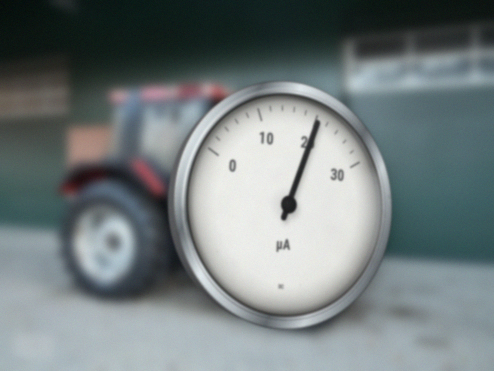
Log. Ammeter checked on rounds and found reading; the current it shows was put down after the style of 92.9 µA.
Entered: 20 µA
